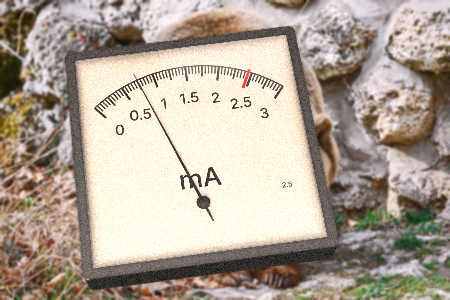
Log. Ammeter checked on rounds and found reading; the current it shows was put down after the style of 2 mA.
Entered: 0.75 mA
